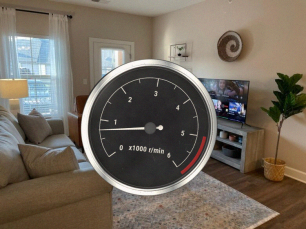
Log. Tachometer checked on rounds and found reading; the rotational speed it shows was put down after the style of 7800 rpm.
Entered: 750 rpm
